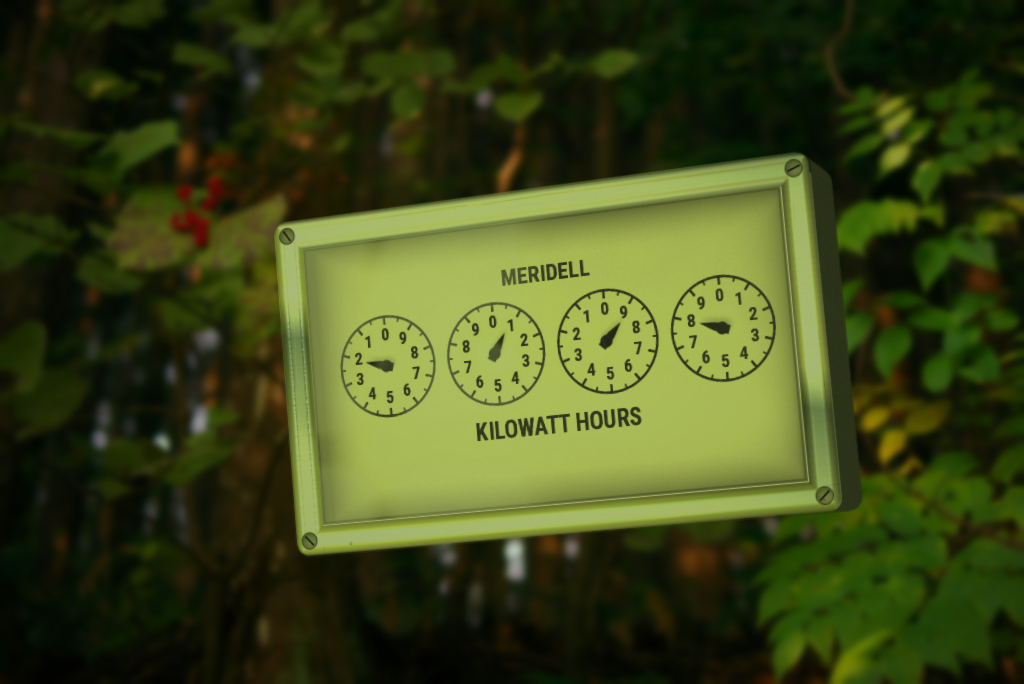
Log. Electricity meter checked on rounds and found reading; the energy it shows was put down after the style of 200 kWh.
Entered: 2088 kWh
